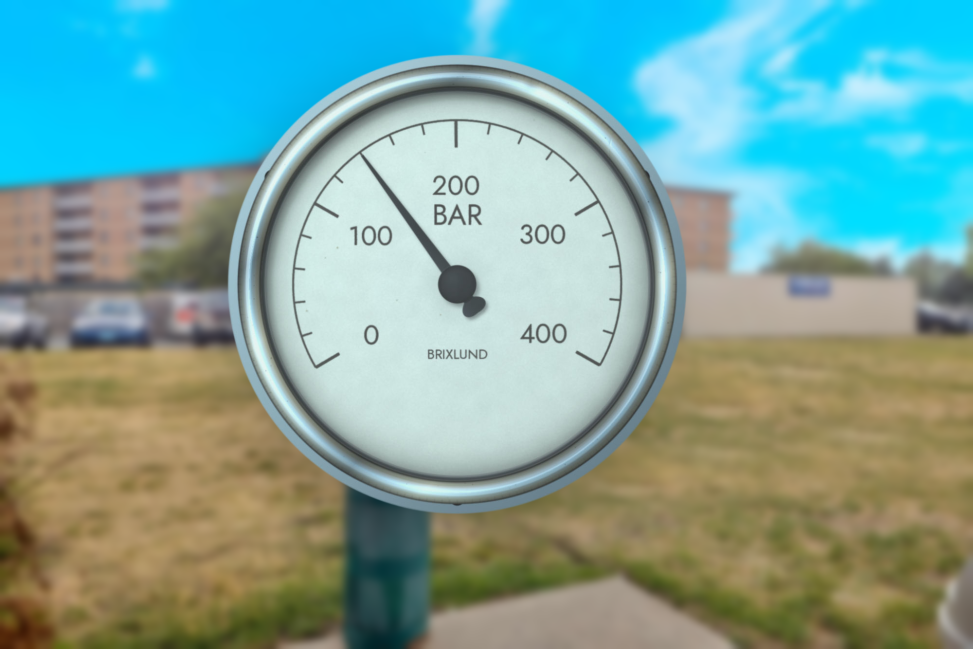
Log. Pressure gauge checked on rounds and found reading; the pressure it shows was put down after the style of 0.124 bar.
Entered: 140 bar
